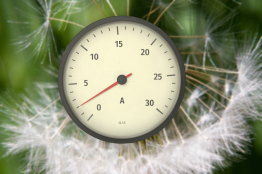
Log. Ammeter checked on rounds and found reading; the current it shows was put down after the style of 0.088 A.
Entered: 2 A
